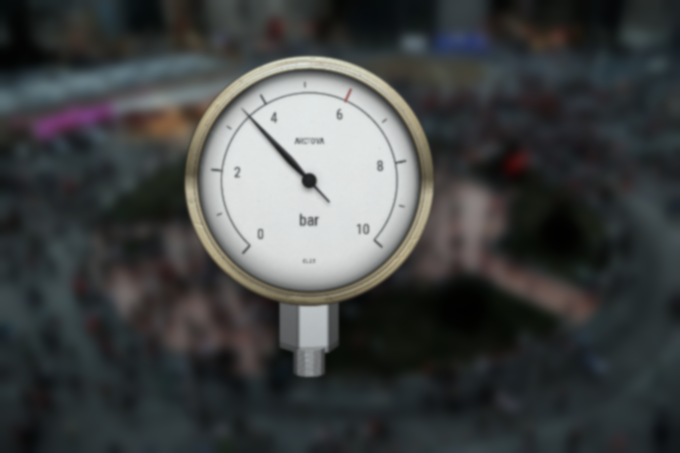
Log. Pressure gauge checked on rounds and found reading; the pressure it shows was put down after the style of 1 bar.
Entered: 3.5 bar
